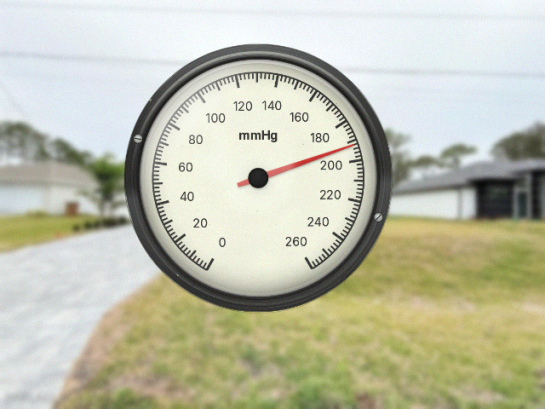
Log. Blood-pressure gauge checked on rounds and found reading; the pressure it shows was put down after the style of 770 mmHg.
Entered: 192 mmHg
